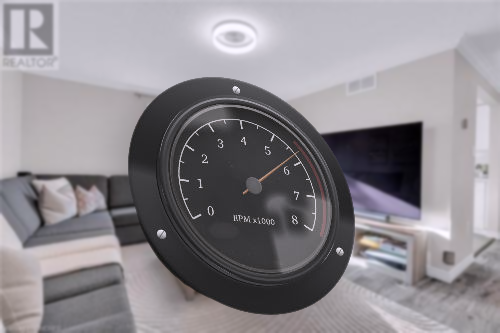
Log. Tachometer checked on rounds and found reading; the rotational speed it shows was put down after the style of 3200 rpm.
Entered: 5750 rpm
